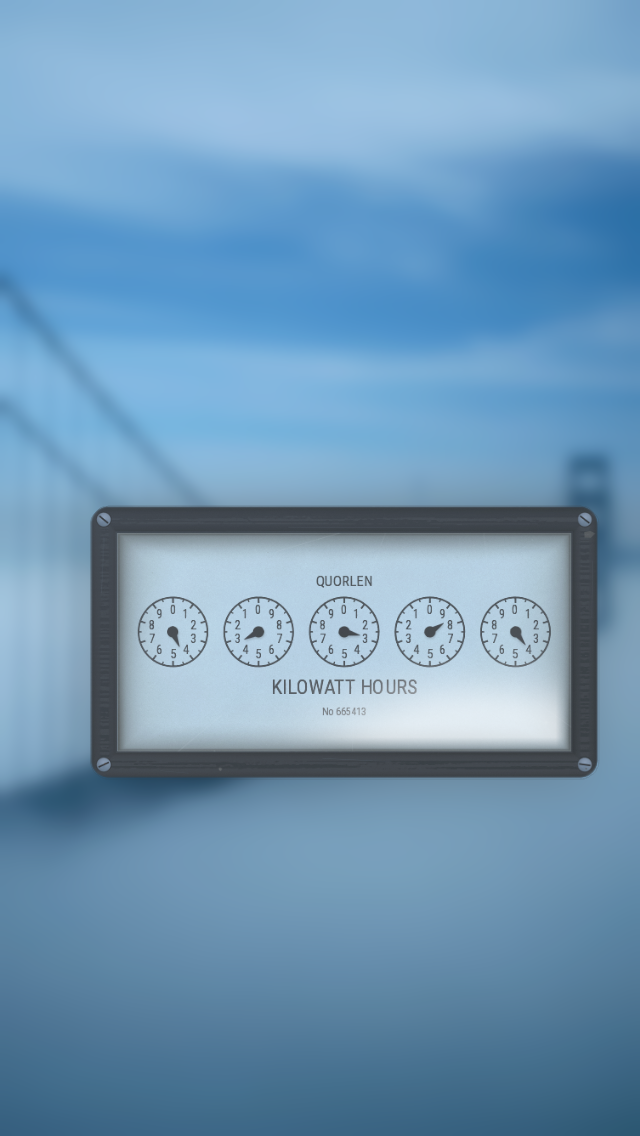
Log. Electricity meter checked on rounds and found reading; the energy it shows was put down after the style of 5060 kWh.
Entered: 43284 kWh
